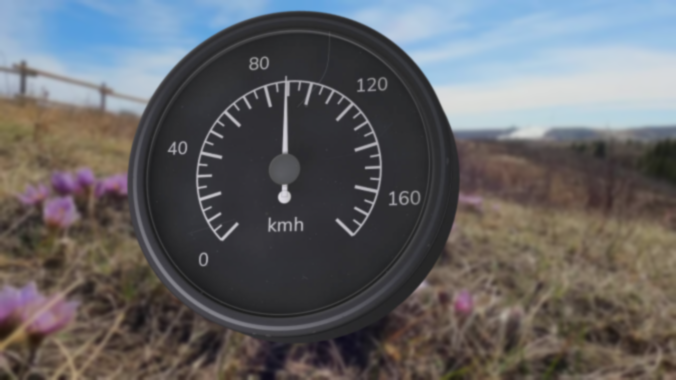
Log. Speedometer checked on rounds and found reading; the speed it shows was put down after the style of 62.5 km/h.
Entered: 90 km/h
